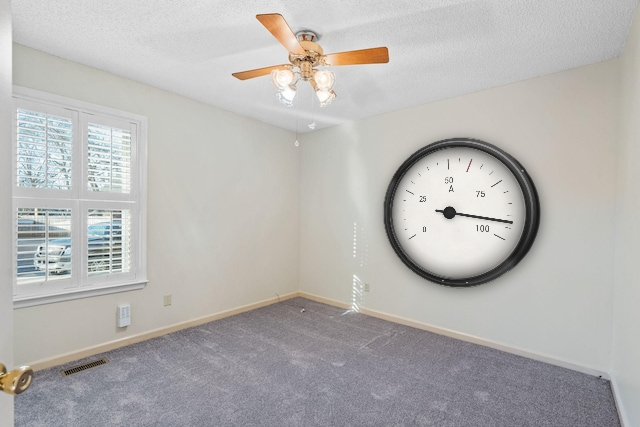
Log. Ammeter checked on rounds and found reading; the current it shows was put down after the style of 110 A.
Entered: 92.5 A
